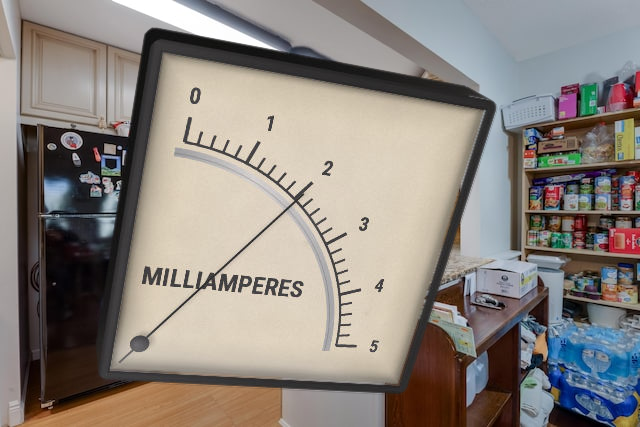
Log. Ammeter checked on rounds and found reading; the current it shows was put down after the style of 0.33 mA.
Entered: 2 mA
